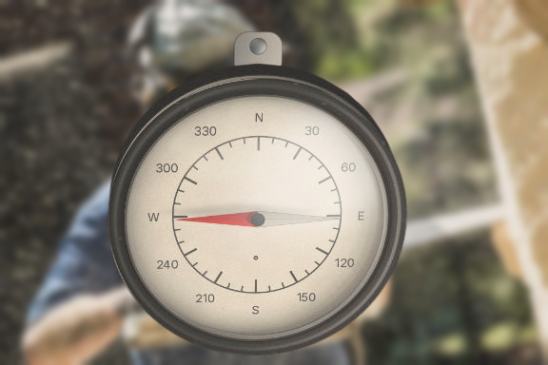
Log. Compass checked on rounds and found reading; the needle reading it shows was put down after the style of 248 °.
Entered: 270 °
